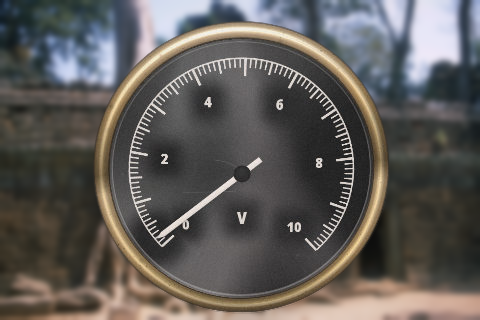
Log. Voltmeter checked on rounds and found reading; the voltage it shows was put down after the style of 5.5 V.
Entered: 0.2 V
